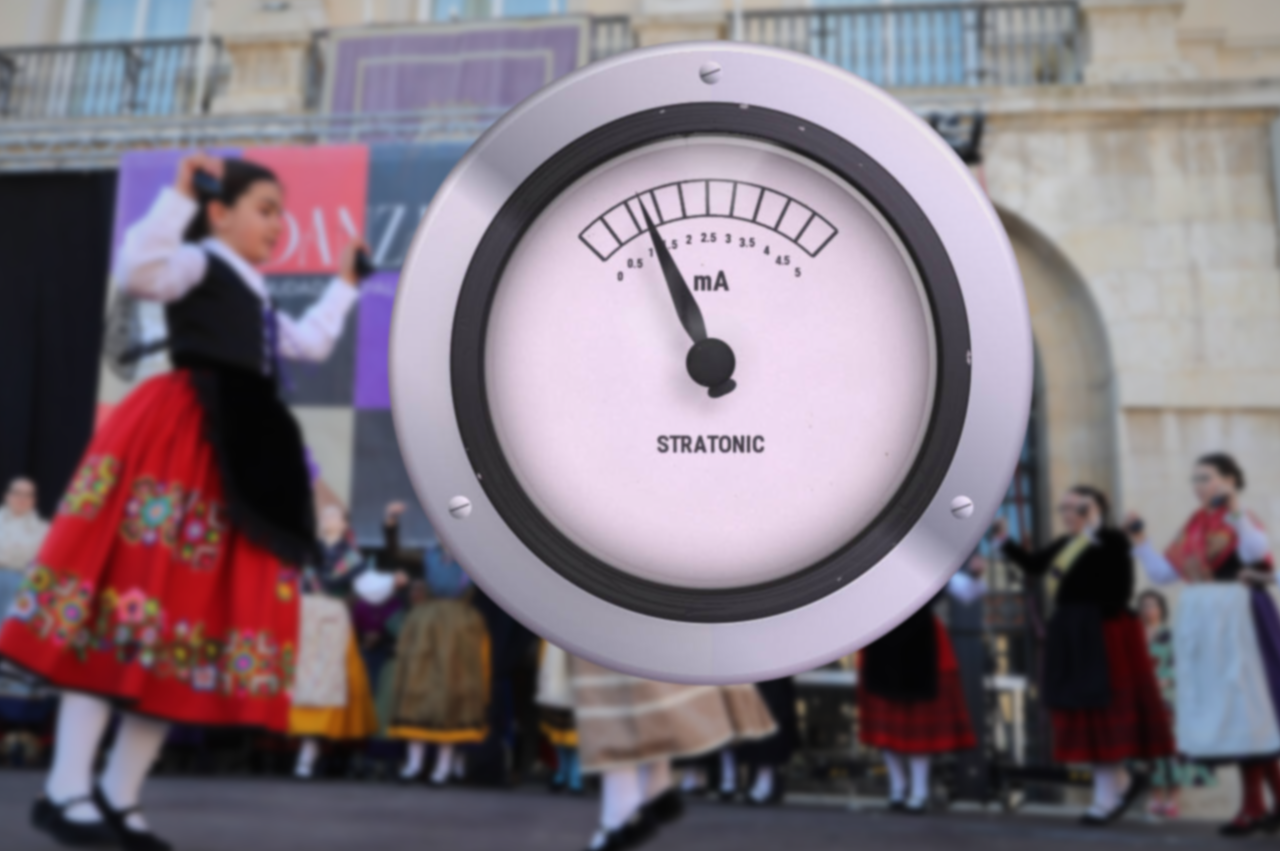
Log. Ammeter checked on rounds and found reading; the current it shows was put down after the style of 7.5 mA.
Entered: 1.25 mA
